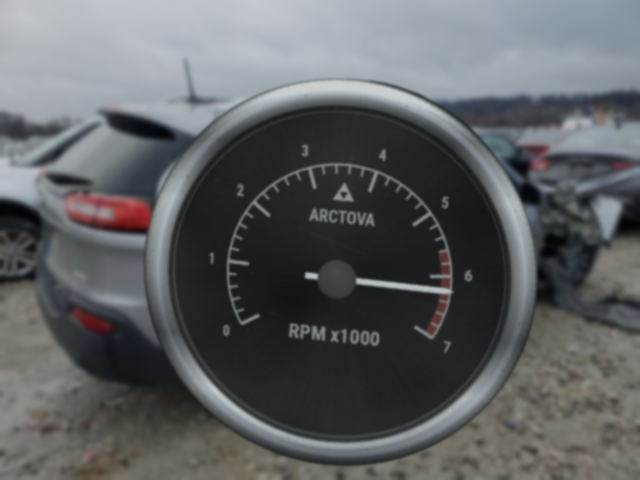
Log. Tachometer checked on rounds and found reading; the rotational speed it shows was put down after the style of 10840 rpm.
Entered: 6200 rpm
